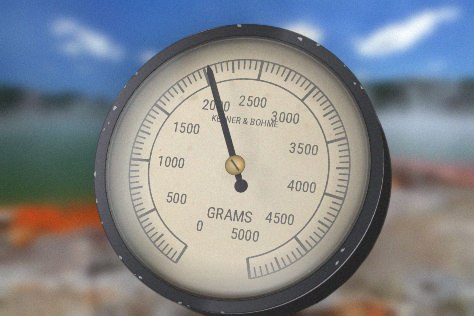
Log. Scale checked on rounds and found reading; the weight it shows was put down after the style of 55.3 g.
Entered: 2050 g
